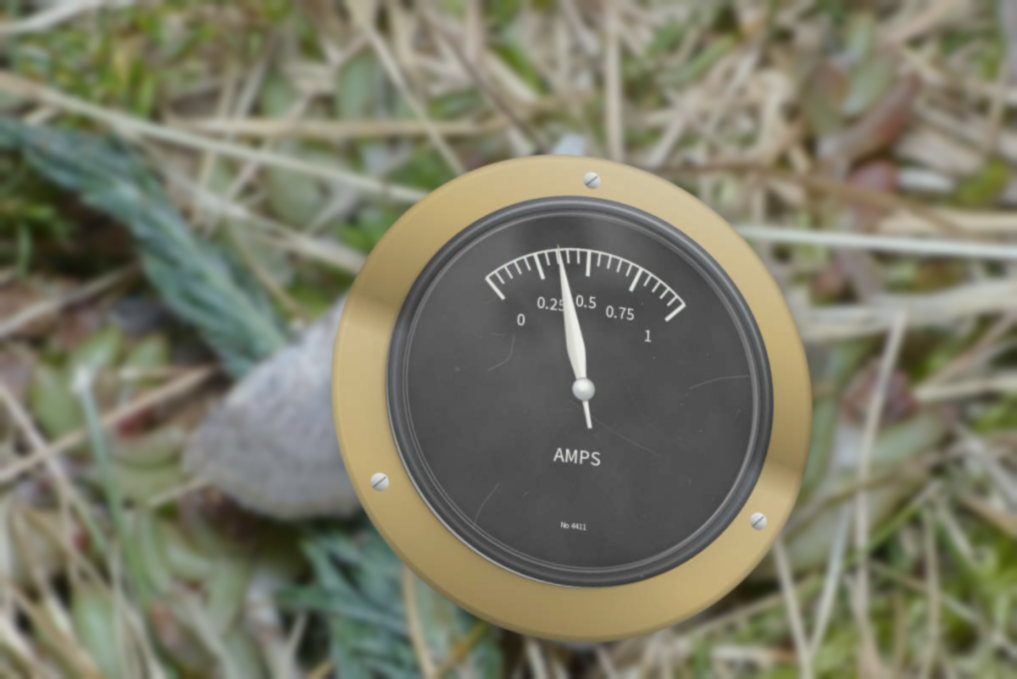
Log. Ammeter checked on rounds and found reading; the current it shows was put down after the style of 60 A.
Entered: 0.35 A
